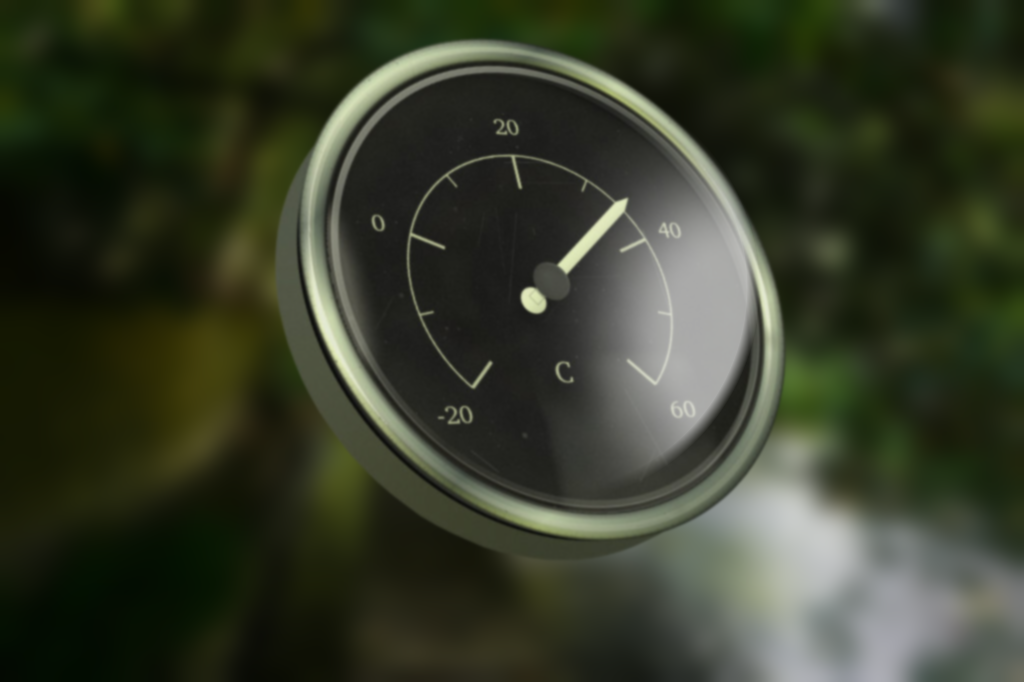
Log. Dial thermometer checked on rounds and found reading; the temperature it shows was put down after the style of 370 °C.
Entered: 35 °C
